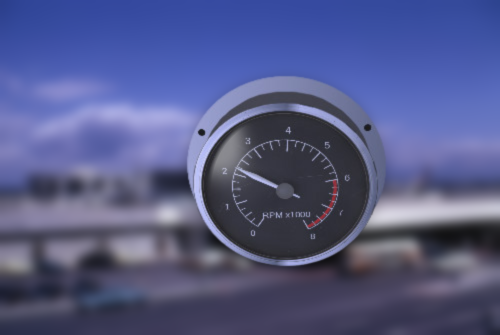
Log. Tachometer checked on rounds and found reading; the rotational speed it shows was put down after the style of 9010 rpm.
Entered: 2250 rpm
